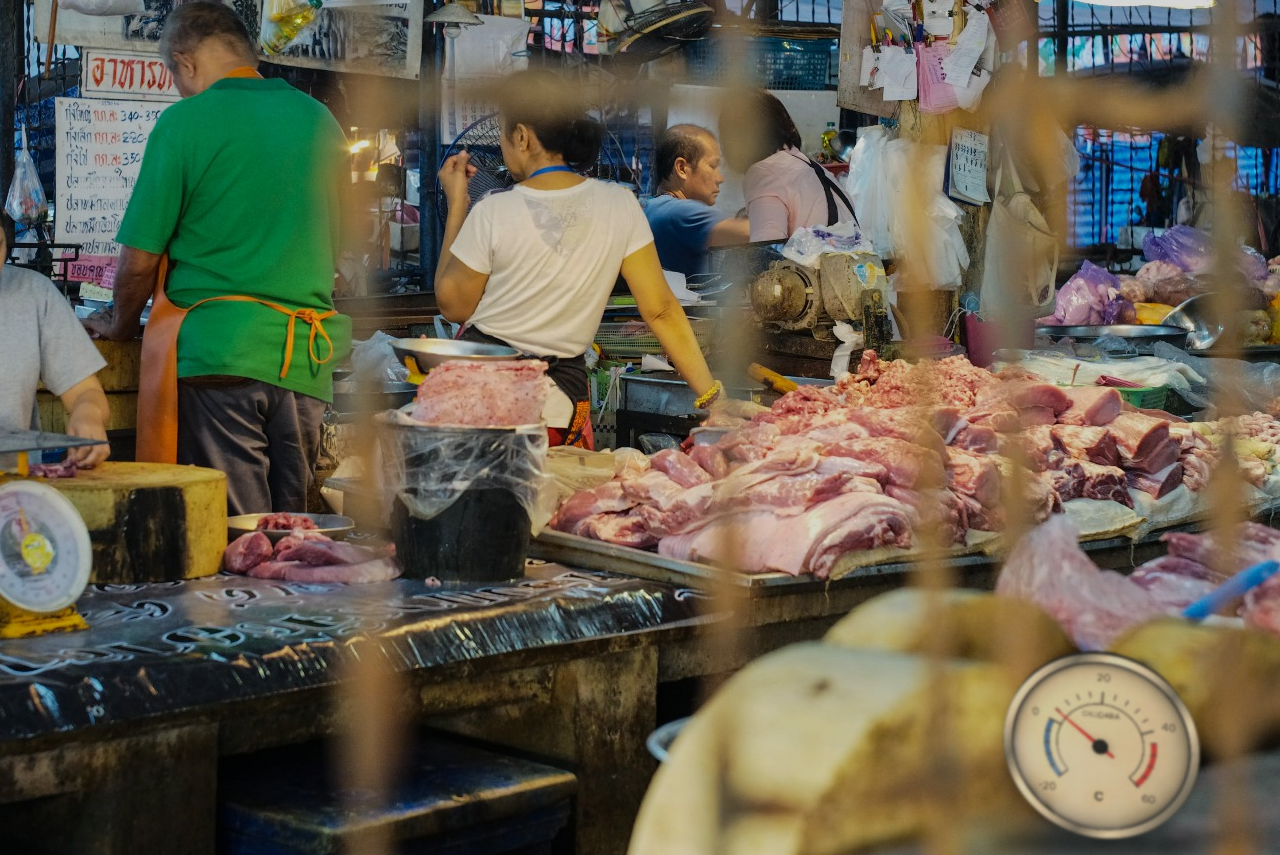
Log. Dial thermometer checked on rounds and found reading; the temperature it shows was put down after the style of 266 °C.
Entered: 4 °C
